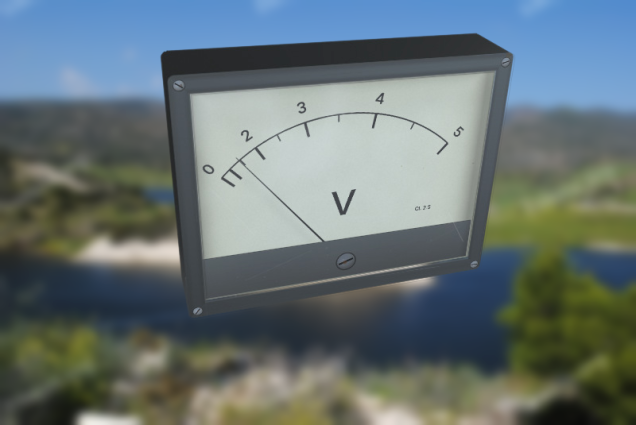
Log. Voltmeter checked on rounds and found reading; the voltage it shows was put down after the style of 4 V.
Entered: 1.5 V
